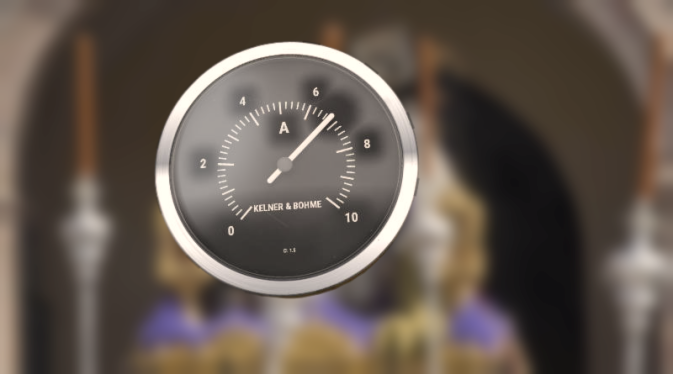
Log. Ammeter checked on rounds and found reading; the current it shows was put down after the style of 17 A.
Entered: 6.8 A
